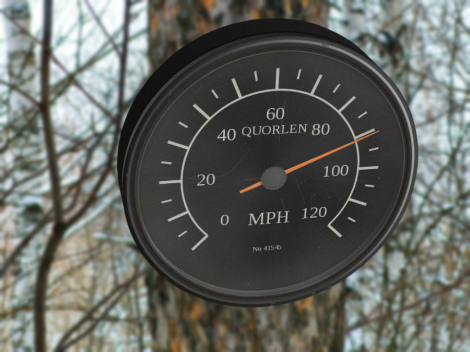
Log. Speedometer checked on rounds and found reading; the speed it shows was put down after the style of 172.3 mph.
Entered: 90 mph
